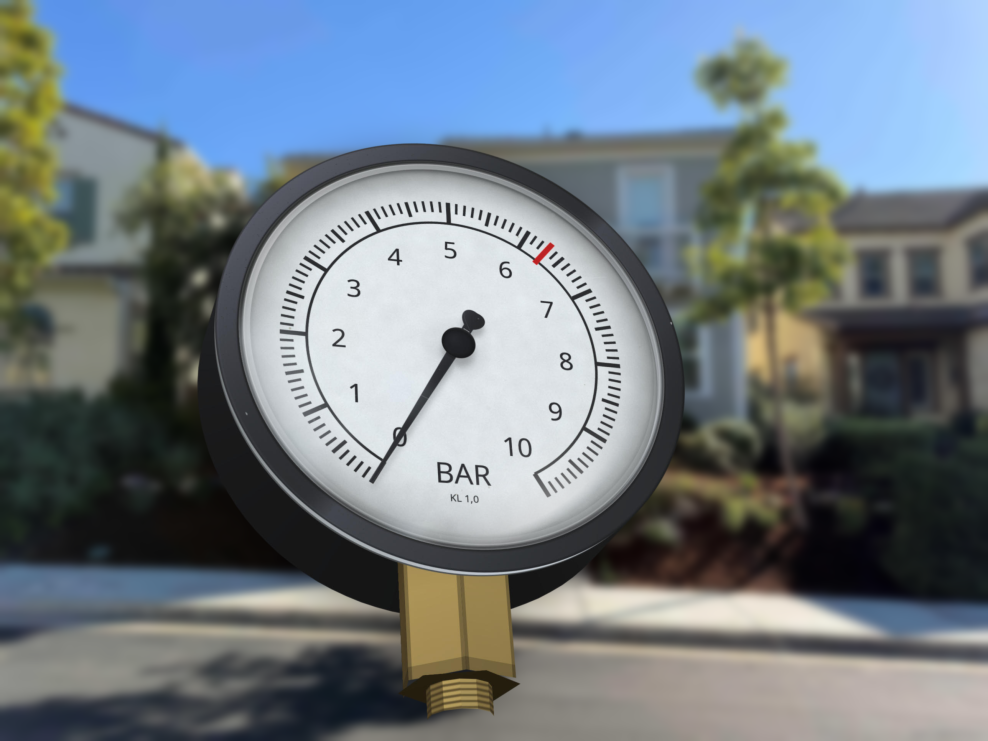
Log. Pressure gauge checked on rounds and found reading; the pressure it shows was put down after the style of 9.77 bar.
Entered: 0 bar
